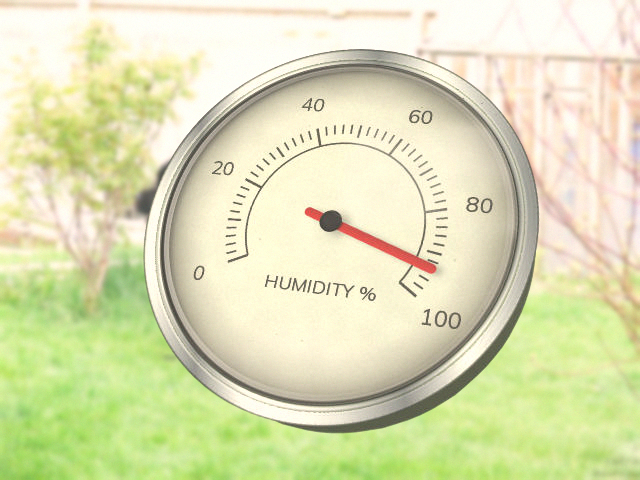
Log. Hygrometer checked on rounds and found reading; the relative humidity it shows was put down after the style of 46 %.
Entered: 94 %
